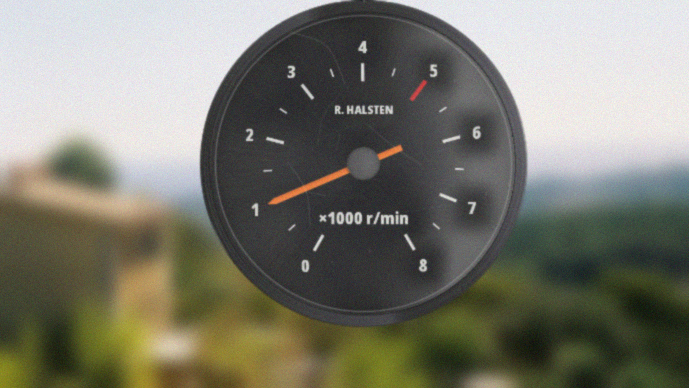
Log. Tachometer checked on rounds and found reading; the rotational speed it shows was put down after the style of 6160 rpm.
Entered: 1000 rpm
